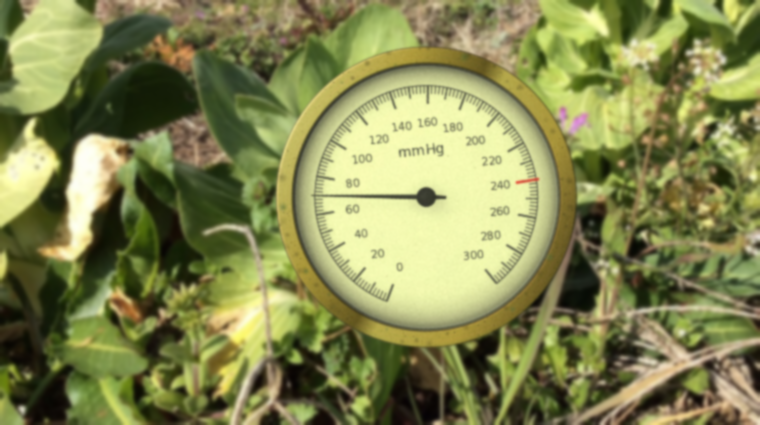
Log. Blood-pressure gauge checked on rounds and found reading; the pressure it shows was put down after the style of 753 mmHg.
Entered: 70 mmHg
